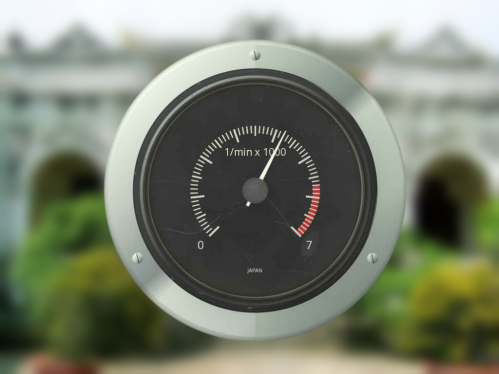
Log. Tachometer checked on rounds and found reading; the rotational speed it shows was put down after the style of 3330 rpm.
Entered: 4200 rpm
